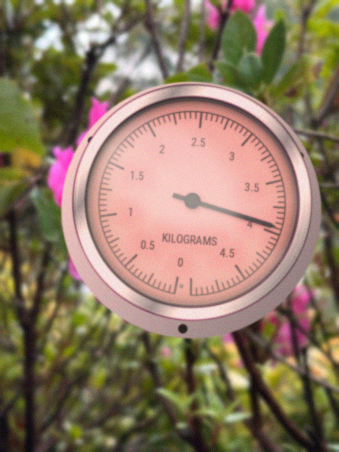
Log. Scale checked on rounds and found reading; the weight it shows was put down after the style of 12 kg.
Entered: 3.95 kg
